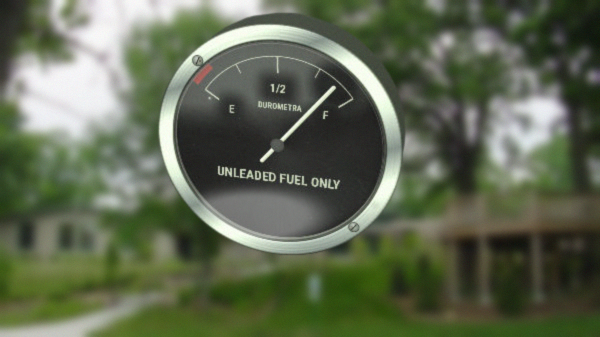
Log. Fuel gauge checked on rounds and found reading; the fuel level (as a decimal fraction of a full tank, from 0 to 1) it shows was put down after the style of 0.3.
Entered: 0.875
